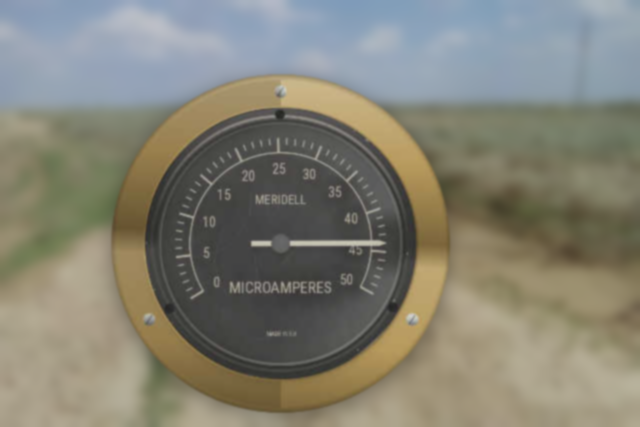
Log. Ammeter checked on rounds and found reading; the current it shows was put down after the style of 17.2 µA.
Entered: 44 µA
